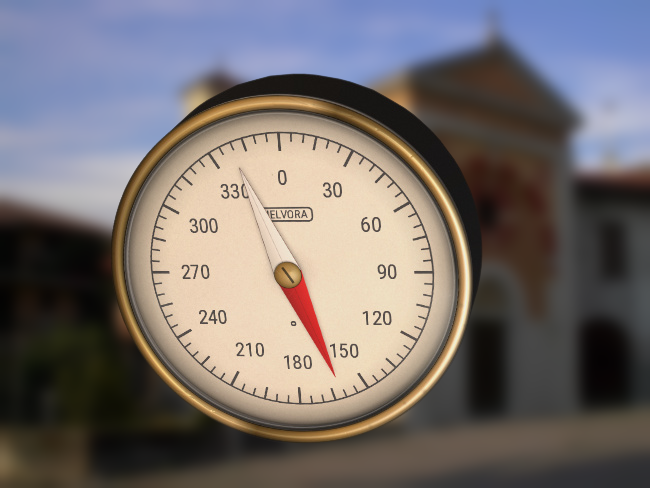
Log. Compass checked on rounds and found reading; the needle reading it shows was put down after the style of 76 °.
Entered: 160 °
